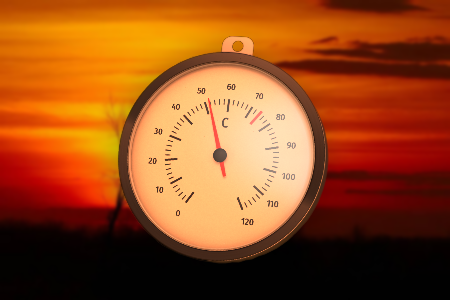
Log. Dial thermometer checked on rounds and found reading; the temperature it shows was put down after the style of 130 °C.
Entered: 52 °C
